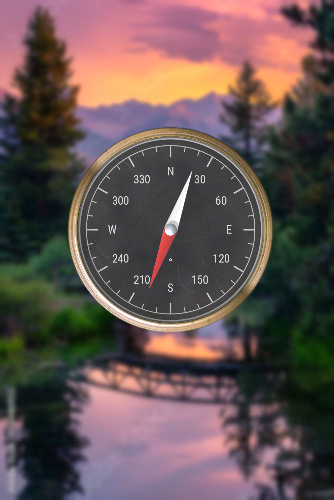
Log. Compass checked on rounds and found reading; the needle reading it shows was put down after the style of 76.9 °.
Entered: 200 °
